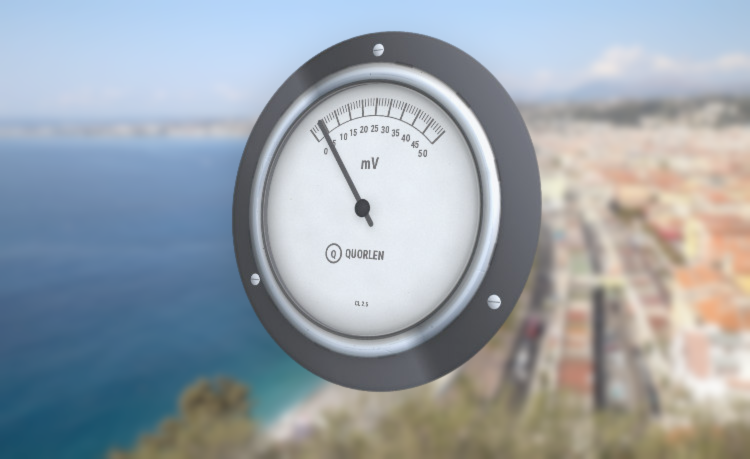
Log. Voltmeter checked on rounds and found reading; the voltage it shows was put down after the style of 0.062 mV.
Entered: 5 mV
